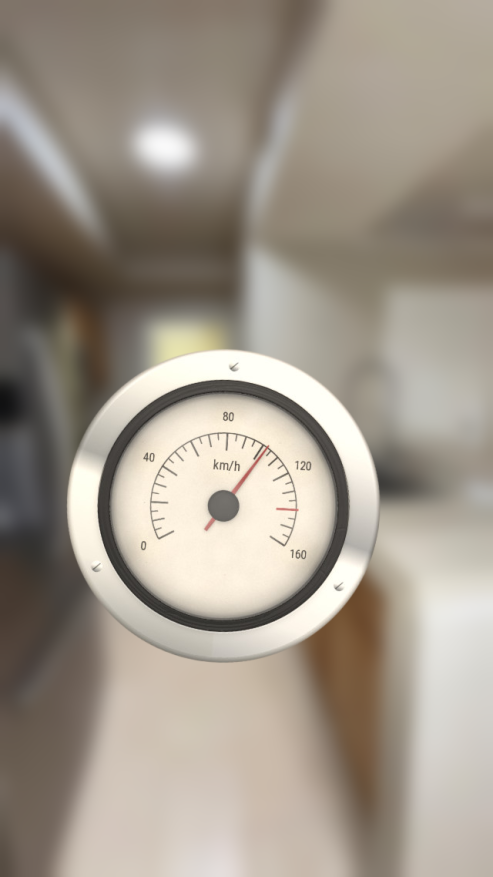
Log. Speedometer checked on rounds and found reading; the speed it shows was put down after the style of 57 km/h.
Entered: 102.5 km/h
